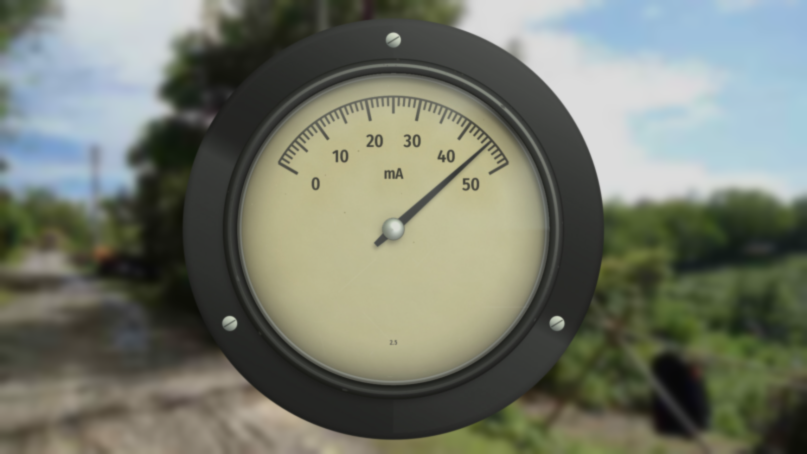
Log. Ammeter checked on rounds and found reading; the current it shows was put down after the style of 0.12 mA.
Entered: 45 mA
